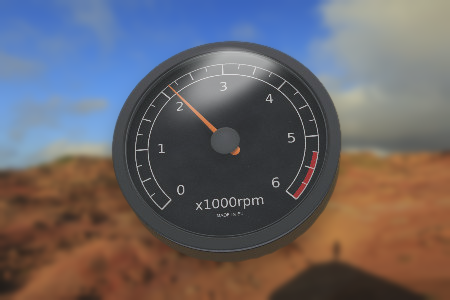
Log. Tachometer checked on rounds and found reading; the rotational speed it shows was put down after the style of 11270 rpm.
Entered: 2125 rpm
